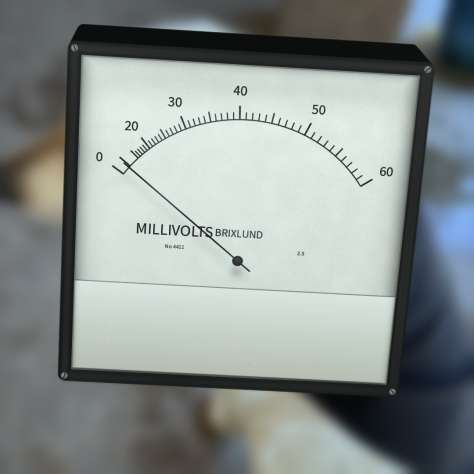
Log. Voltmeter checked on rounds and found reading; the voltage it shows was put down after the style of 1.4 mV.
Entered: 10 mV
